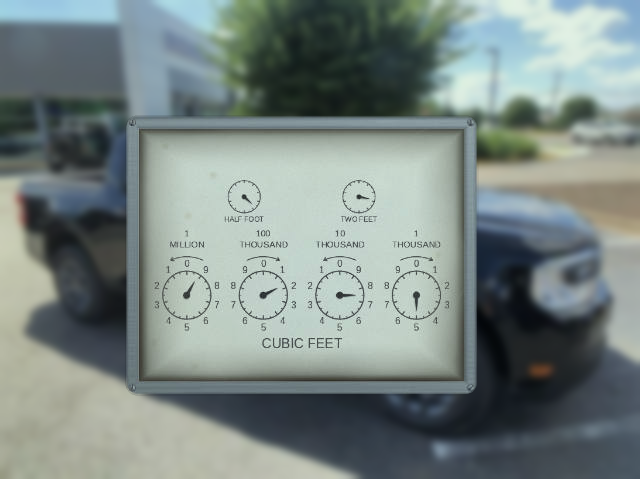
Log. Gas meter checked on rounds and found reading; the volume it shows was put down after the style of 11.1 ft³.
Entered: 917500 ft³
